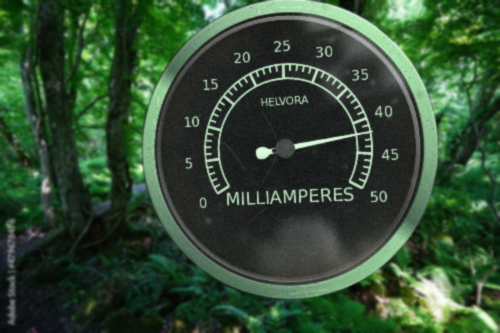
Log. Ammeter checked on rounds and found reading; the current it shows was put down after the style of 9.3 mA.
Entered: 42 mA
